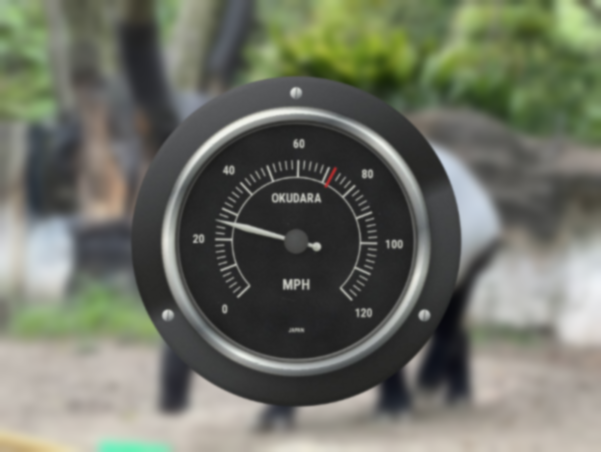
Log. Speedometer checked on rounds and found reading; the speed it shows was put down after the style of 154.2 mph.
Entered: 26 mph
